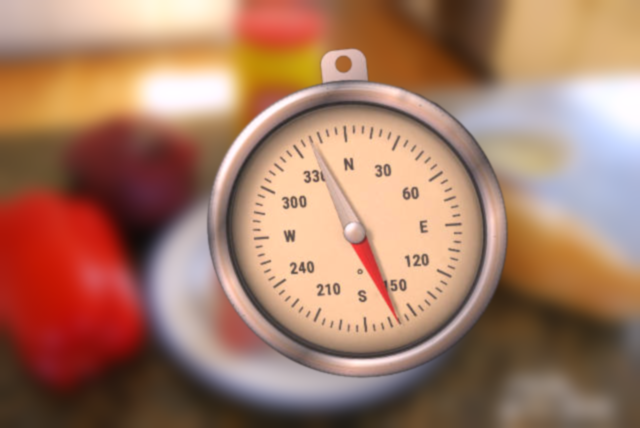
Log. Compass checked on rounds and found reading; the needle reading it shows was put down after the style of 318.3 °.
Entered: 160 °
